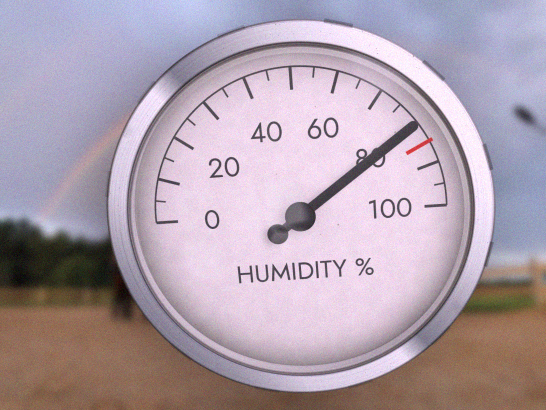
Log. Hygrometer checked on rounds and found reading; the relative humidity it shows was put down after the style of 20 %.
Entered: 80 %
